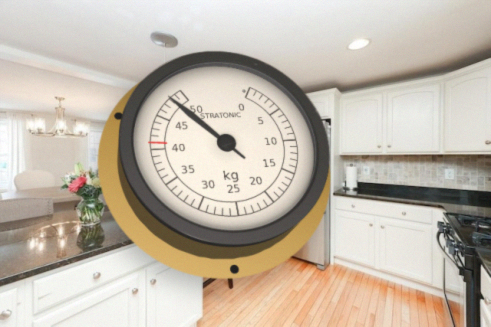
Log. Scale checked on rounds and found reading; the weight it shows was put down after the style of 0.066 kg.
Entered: 48 kg
